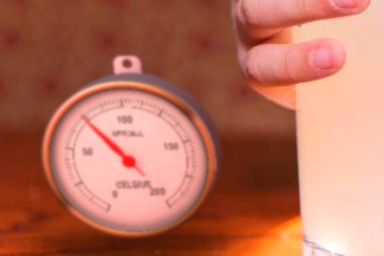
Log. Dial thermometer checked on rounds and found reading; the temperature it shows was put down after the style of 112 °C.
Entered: 75 °C
